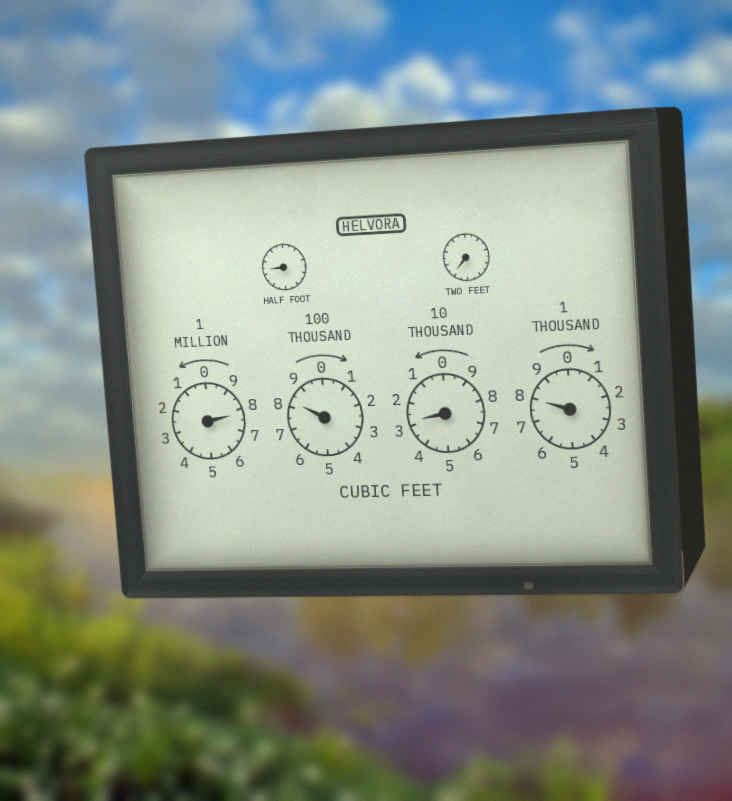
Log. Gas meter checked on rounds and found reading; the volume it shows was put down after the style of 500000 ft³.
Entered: 782800 ft³
